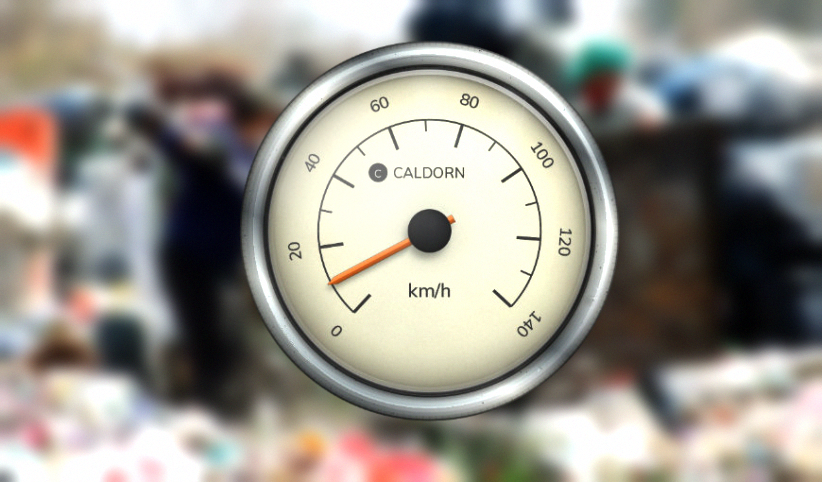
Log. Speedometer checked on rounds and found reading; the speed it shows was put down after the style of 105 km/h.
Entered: 10 km/h
